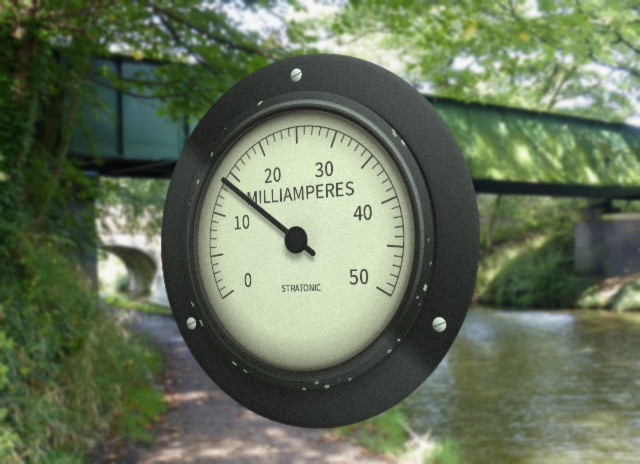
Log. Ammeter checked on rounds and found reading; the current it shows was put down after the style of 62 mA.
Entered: 14 mA
